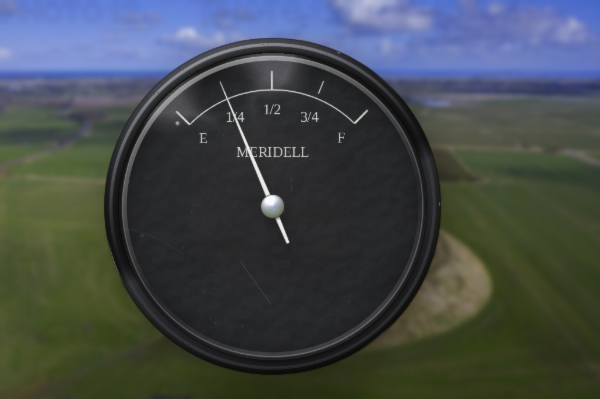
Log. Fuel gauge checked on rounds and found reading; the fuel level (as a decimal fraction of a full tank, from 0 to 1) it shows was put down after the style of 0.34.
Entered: 0.25
